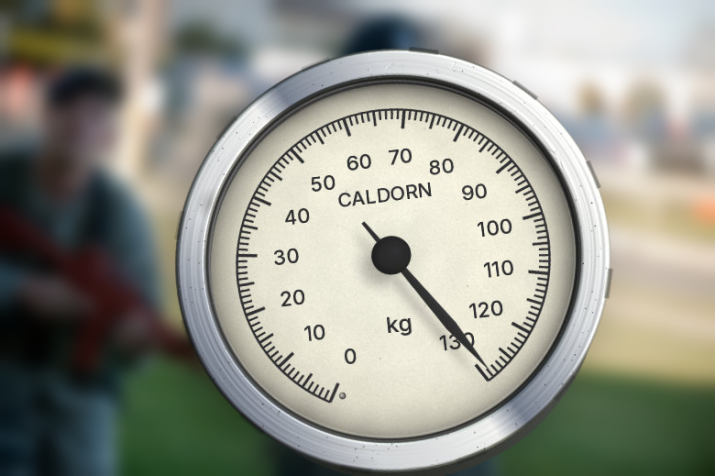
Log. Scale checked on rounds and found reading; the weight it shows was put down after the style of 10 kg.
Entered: 129 kg
